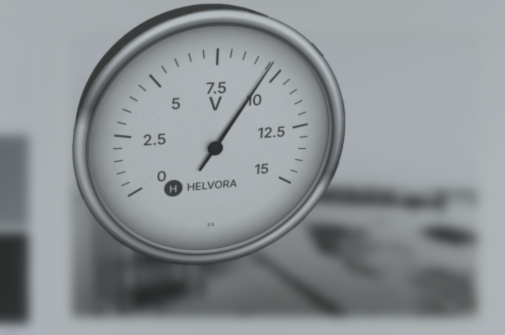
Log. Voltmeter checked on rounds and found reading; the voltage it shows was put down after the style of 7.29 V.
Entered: 9.5 V
